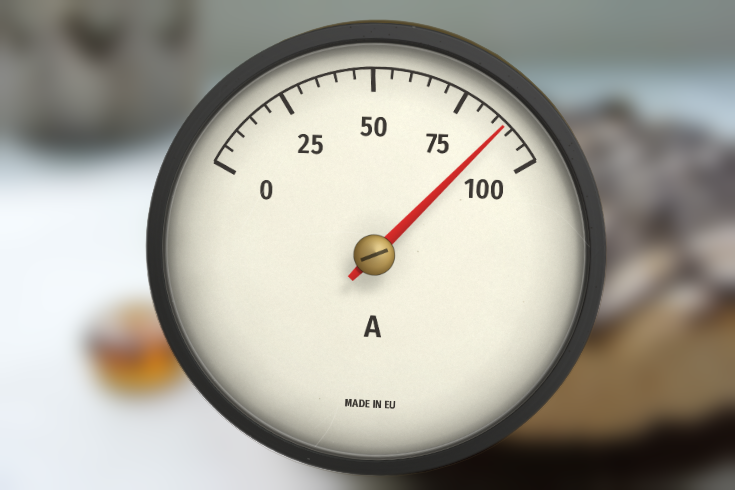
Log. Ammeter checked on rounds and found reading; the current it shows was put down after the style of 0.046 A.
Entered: 87.5 A
